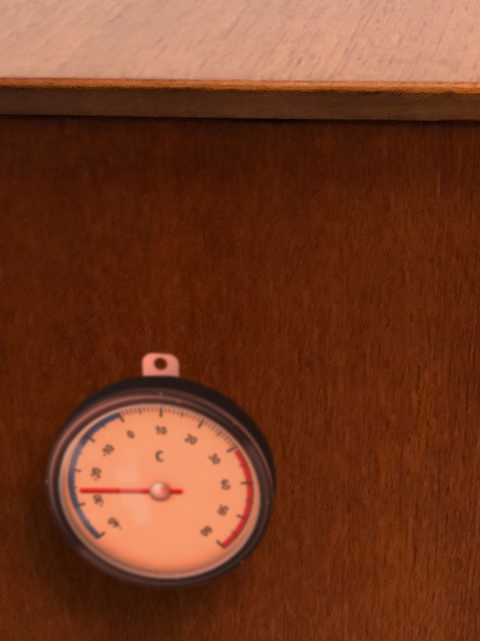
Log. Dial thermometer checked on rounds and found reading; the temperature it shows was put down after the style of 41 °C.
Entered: -25 °C
